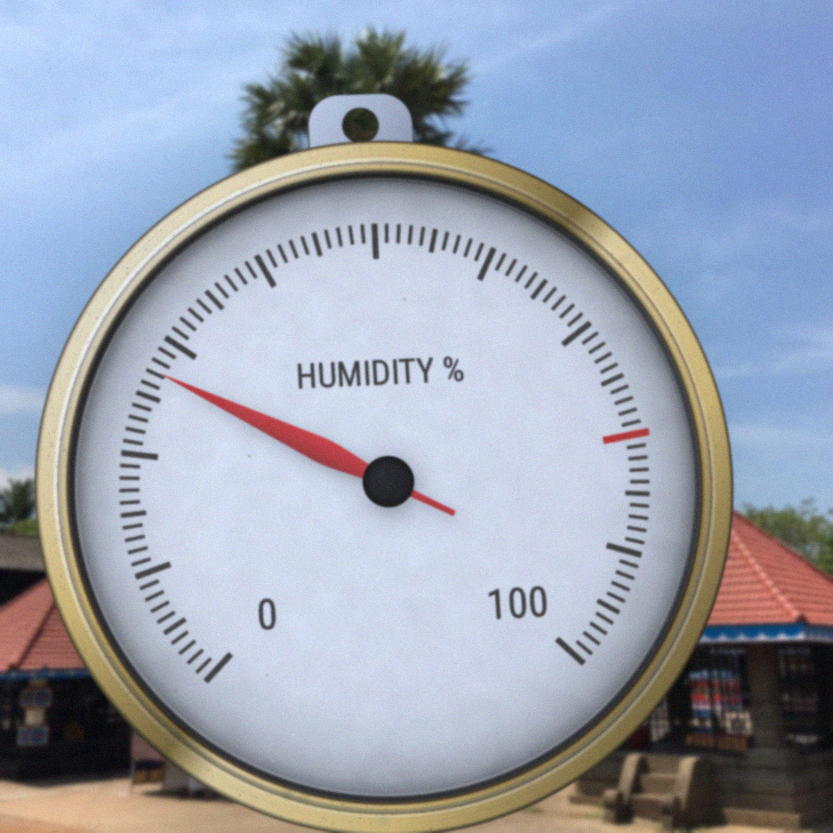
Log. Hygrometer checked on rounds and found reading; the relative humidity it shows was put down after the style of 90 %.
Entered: 27 %
